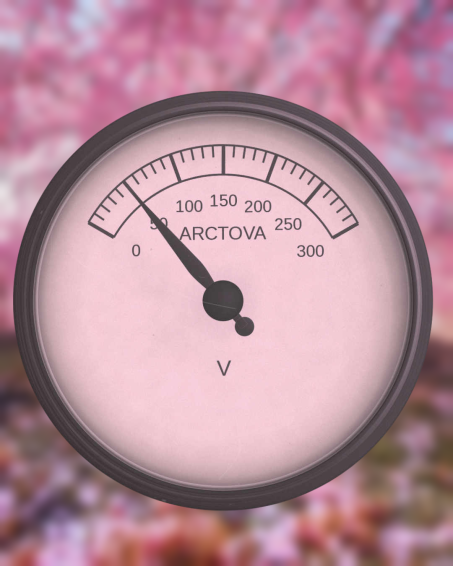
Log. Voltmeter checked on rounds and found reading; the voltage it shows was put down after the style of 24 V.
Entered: 50 V
